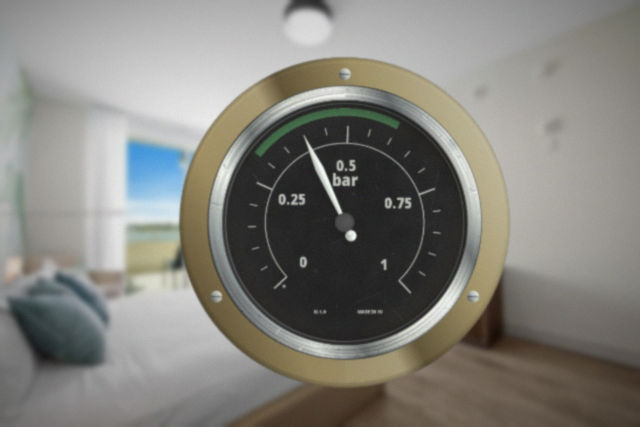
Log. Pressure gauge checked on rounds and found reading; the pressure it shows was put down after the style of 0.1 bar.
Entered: 0.4 bar
